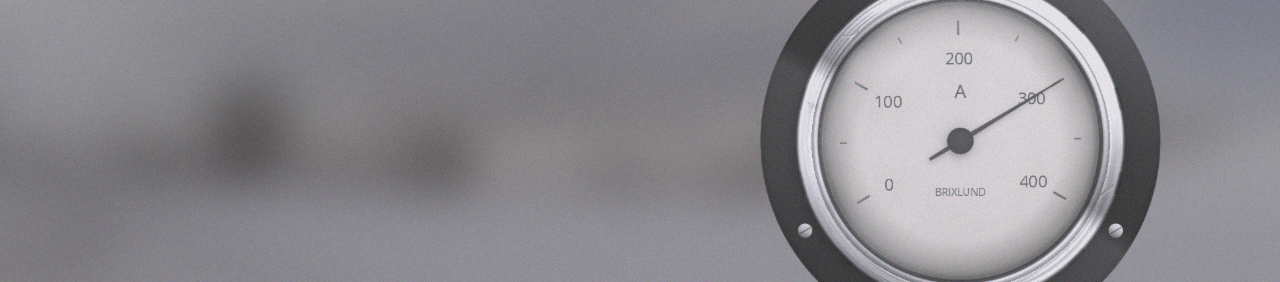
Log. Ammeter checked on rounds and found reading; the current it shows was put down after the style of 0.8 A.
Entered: 300 A
